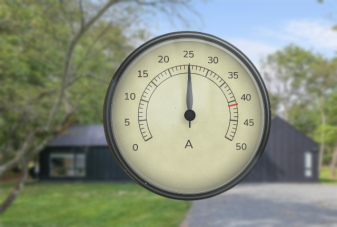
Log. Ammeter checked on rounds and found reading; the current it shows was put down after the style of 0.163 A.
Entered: 25 A
